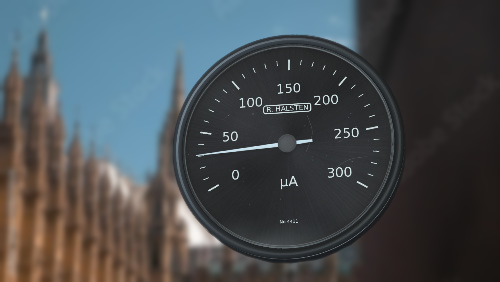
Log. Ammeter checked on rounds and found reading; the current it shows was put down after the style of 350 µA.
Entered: 30 µA
